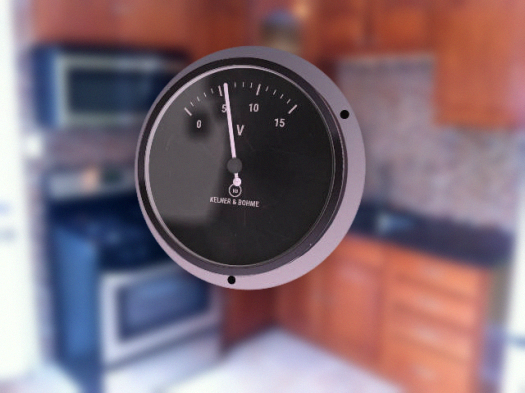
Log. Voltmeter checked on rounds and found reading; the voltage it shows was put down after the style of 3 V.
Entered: 6 V
